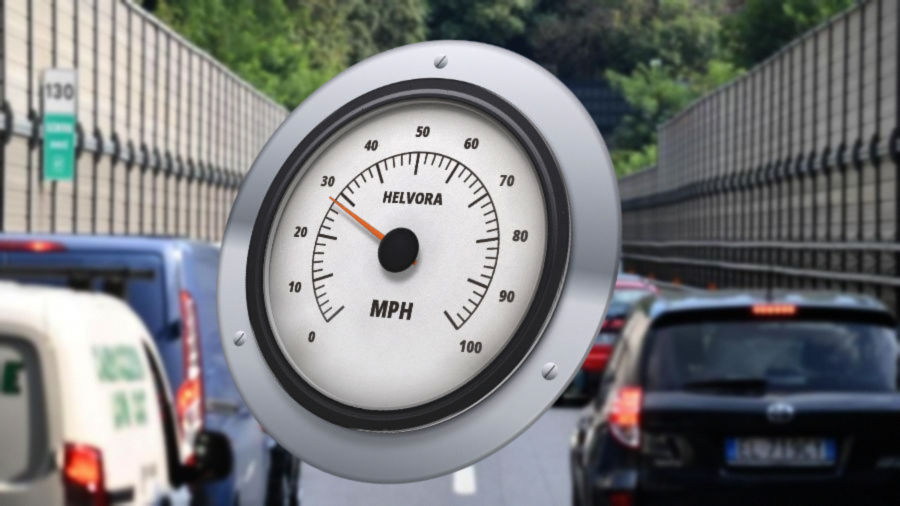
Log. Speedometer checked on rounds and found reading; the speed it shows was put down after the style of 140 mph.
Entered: 28 mph
